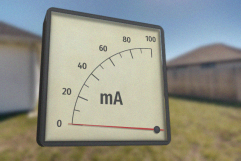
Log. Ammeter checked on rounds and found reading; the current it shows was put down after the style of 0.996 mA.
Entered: 0 mA
